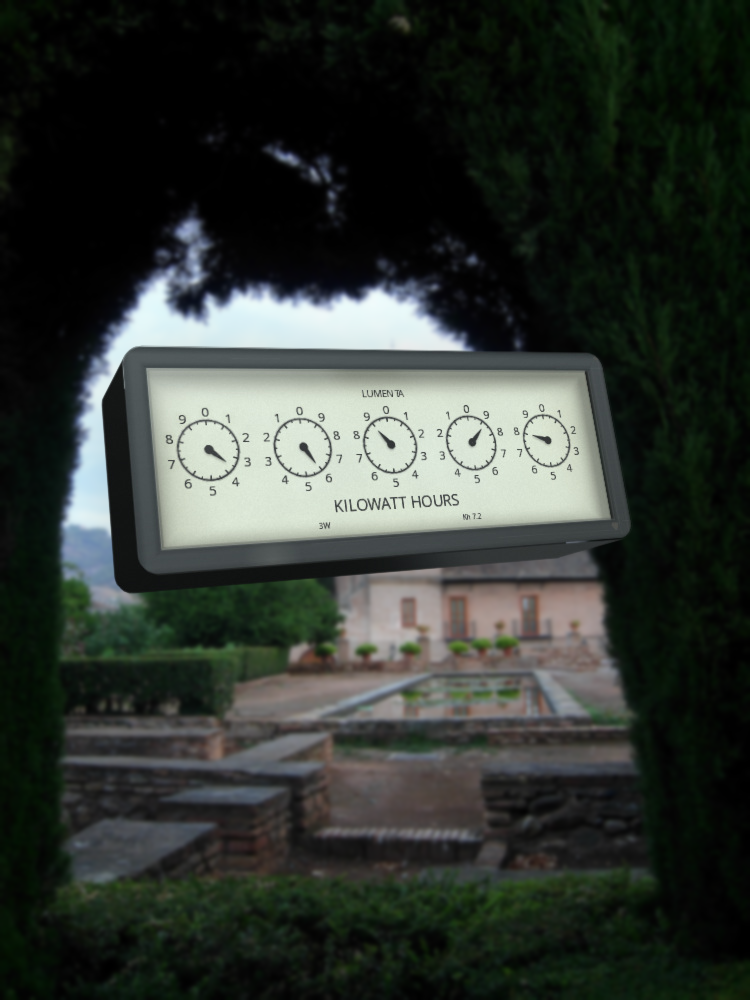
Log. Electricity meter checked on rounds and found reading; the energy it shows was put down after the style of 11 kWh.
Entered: 35888 kWh
